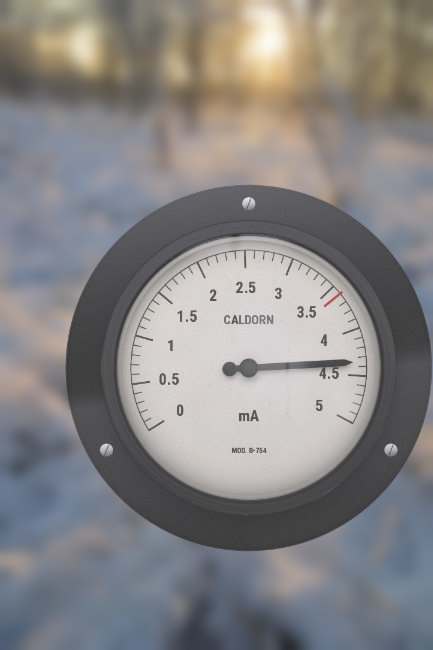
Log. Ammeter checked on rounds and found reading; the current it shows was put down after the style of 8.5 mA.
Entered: 4.35 mA
